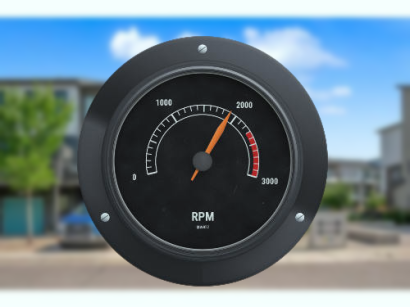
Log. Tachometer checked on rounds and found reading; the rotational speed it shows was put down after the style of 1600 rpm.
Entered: 1900 rpm
